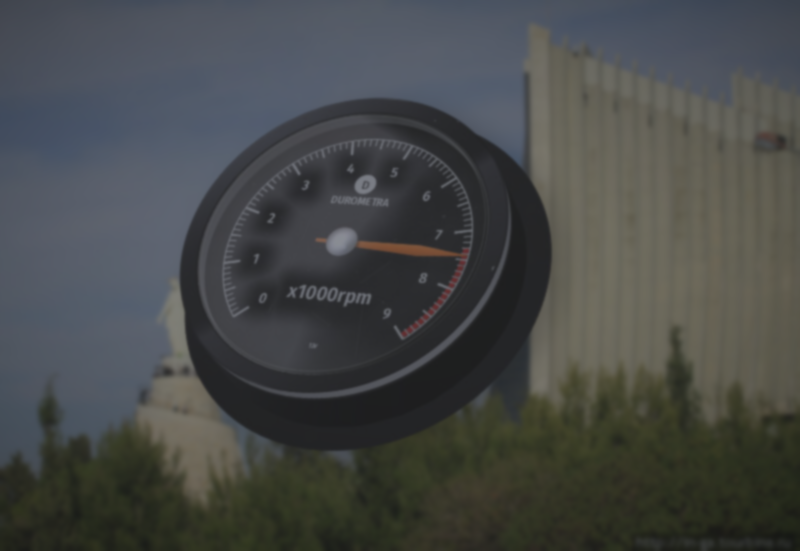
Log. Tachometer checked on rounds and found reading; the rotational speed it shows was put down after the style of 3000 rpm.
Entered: 7500 rpm
